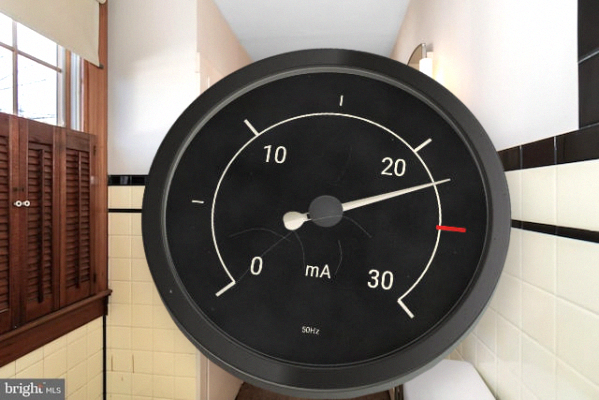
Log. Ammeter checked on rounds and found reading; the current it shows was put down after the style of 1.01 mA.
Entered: 22.5 mA
